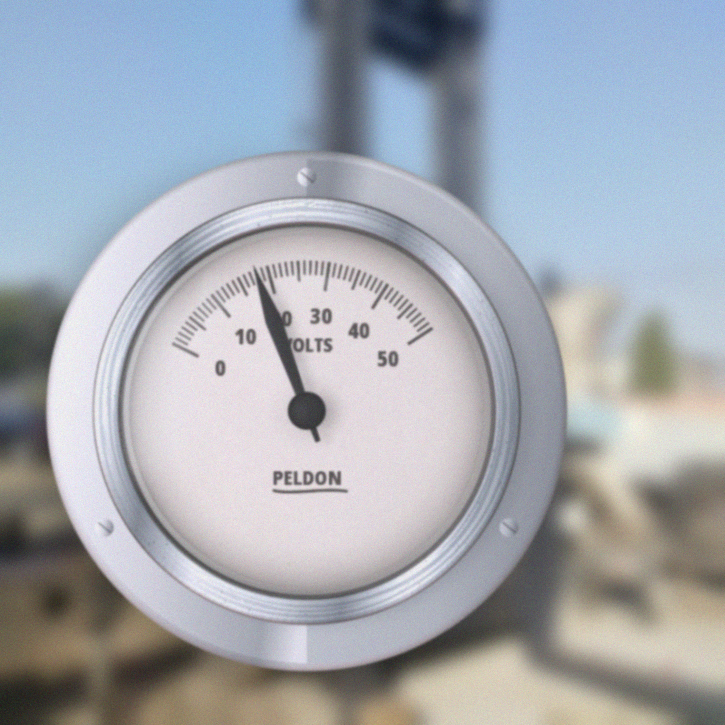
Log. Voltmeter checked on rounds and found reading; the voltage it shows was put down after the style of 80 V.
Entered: 18 V
